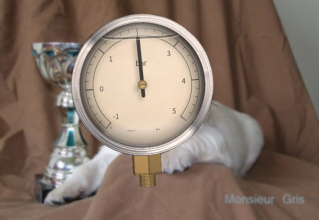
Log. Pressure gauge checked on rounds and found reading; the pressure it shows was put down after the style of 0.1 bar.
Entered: 2 bar
